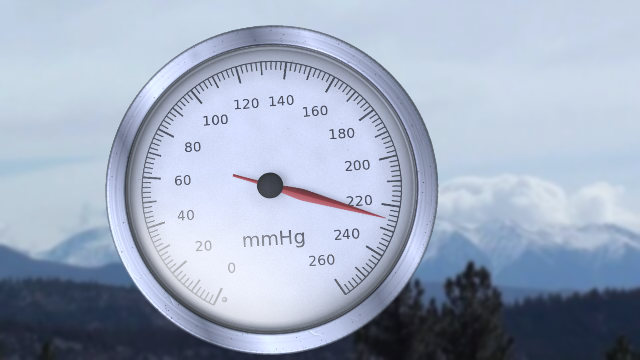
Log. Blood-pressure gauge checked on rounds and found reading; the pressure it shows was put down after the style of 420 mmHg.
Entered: 226 mmHg
